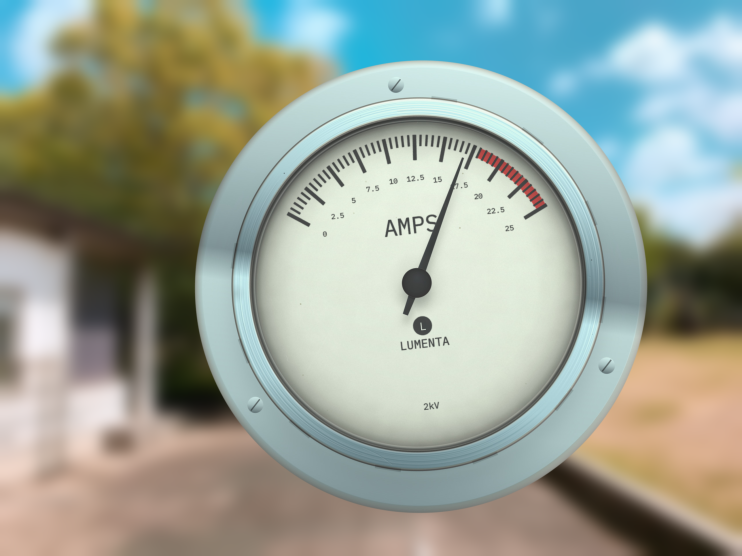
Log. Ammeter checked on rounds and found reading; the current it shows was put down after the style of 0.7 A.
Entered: 17 A
